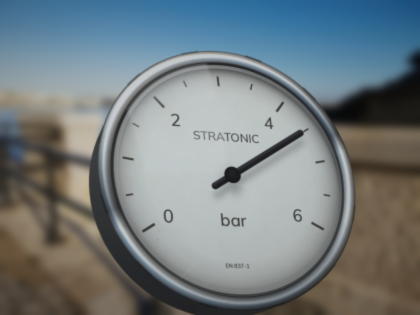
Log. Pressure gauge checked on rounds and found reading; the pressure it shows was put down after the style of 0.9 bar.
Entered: 4.5 bar
